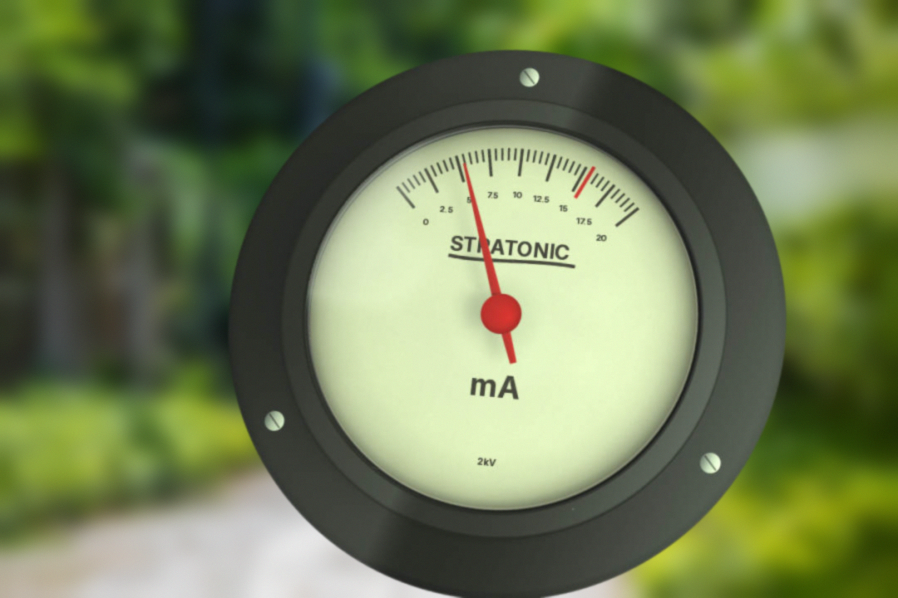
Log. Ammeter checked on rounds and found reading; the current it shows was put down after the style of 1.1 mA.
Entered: 5.5 mA
